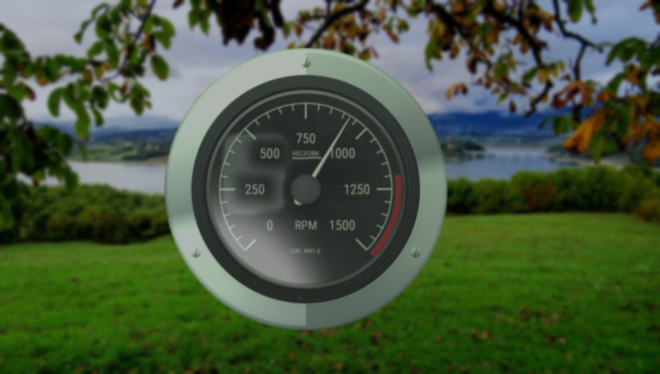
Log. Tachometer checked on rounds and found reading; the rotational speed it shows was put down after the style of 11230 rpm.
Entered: 925 rpm
